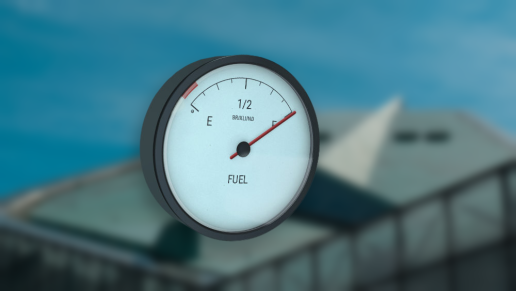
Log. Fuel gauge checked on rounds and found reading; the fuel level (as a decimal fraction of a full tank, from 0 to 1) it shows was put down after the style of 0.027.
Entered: 1
